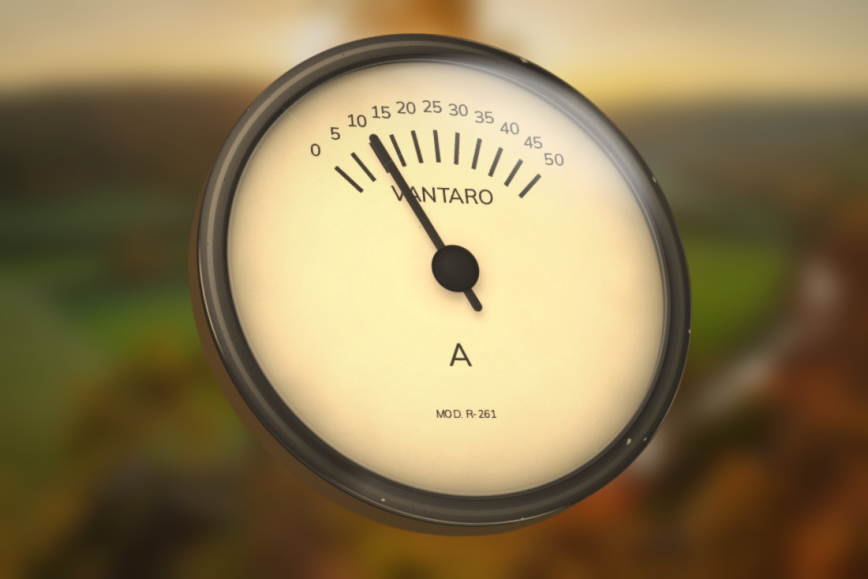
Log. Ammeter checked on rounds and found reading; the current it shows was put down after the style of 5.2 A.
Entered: 10 A
